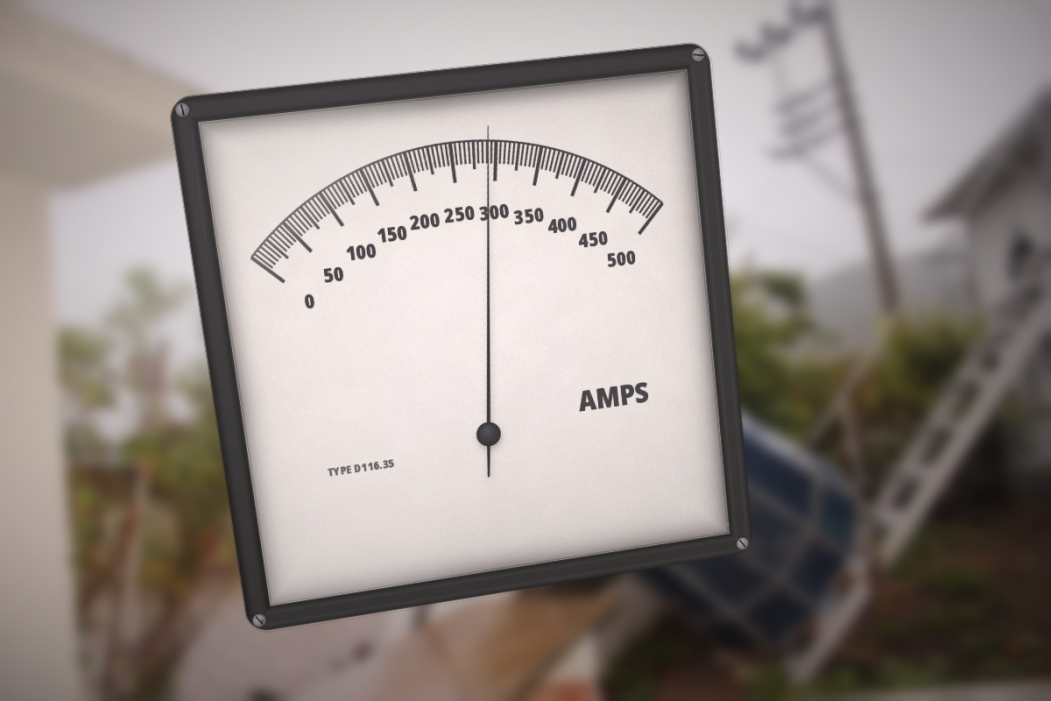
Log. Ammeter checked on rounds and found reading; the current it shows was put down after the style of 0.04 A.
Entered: 290 A
